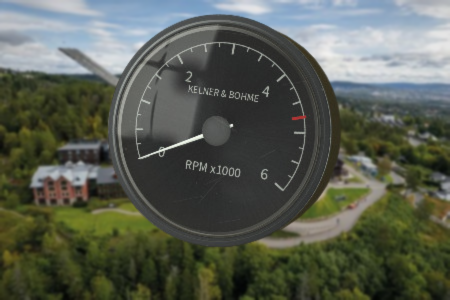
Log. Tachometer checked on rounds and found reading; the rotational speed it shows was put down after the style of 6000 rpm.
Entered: 0 rpm
